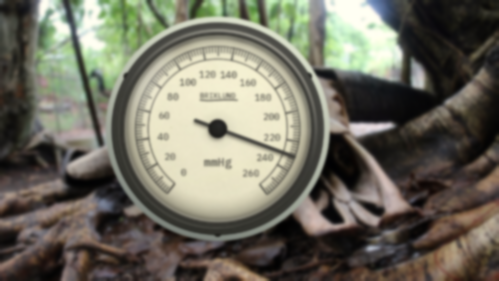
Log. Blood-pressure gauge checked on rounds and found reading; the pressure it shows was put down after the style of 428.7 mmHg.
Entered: 230 mmHg
